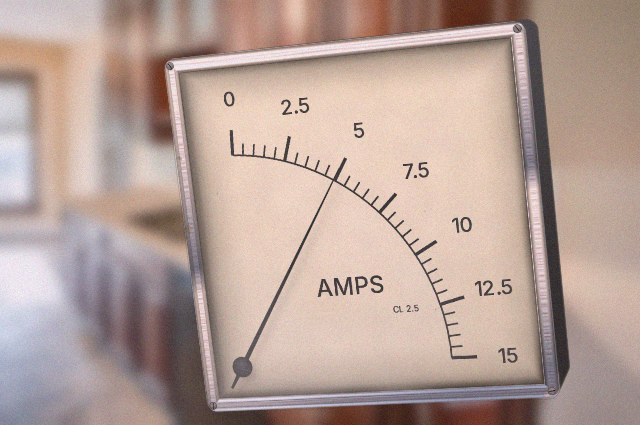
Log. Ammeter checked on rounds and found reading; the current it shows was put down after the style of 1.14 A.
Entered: 5 A
